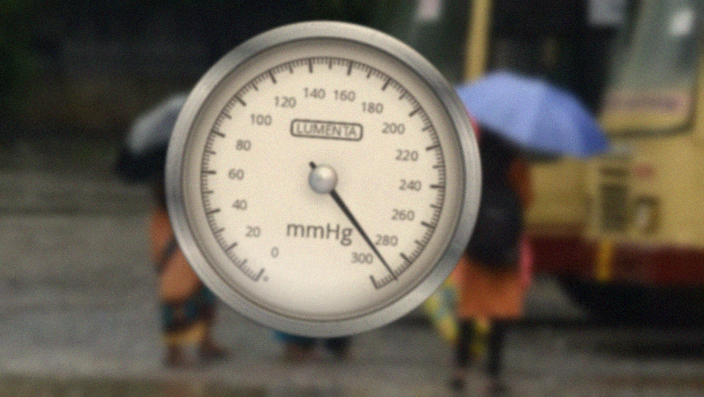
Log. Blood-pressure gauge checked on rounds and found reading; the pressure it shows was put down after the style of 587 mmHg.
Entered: 290 mmHg
